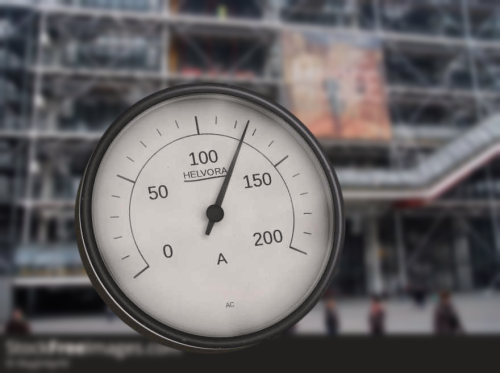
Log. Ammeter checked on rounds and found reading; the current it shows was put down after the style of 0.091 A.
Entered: 125 A
